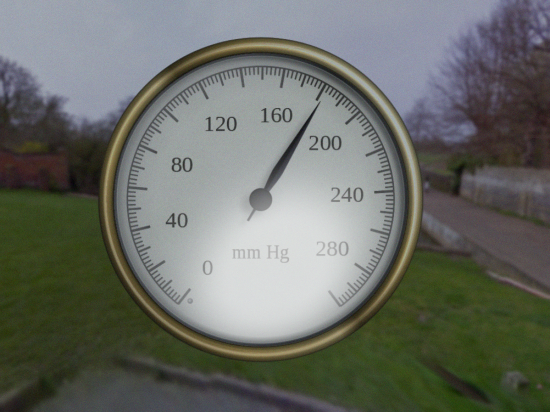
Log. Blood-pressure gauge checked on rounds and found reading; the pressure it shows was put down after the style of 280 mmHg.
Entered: 182 mmHg
